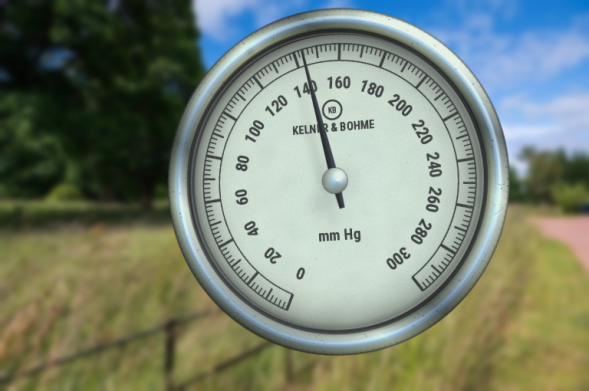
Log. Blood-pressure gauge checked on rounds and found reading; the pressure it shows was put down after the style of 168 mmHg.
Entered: 144 mmHg
